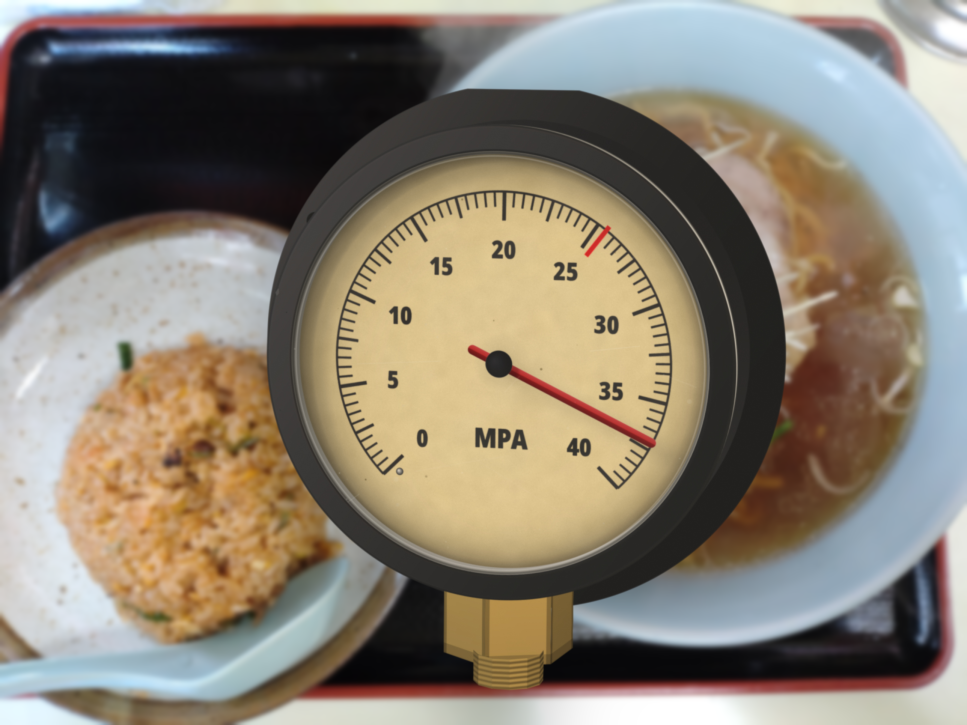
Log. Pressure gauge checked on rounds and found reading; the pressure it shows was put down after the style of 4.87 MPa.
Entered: 37 MPa
